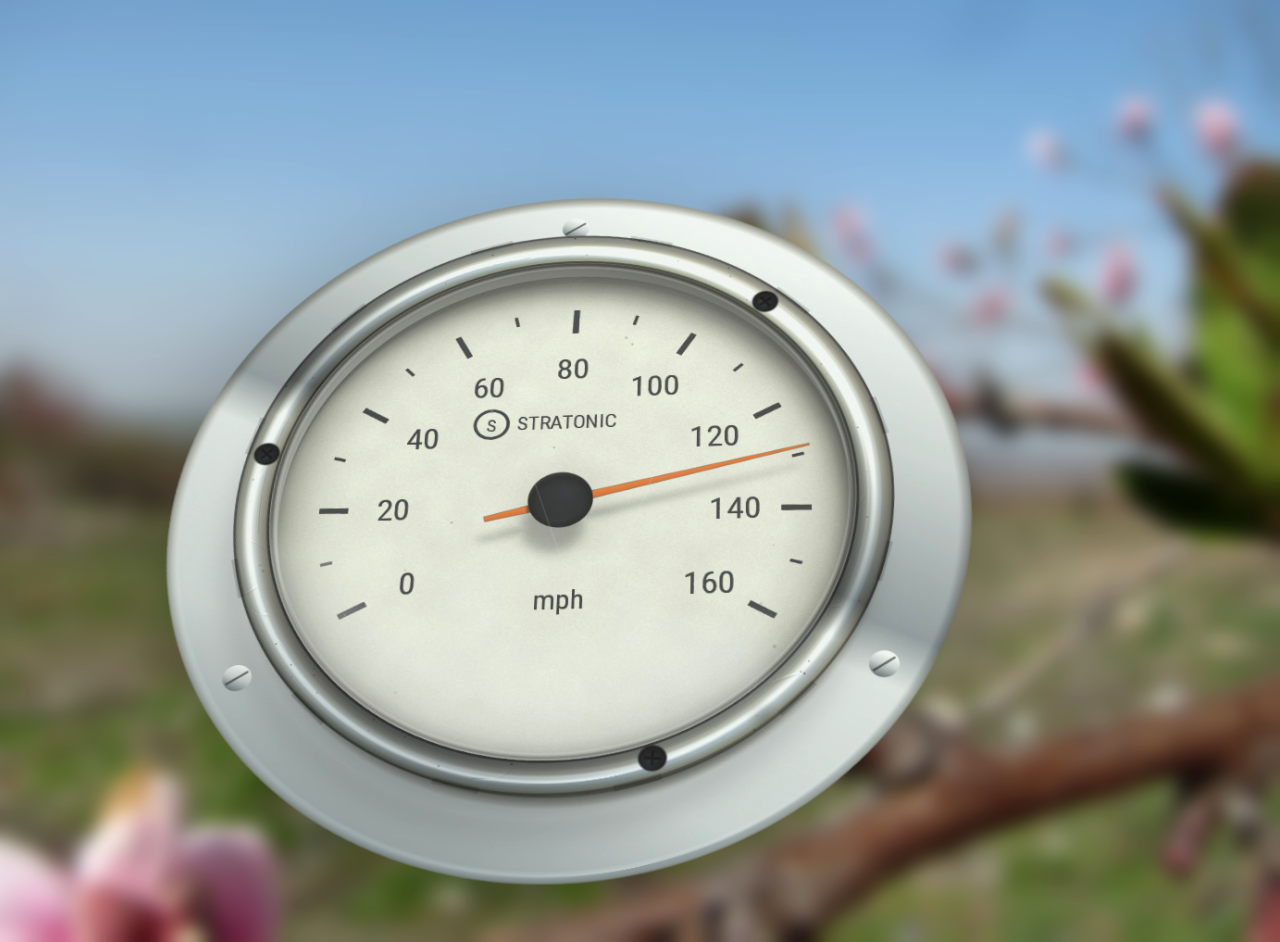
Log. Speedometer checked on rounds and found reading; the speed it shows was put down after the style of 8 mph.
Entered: 130 mph
